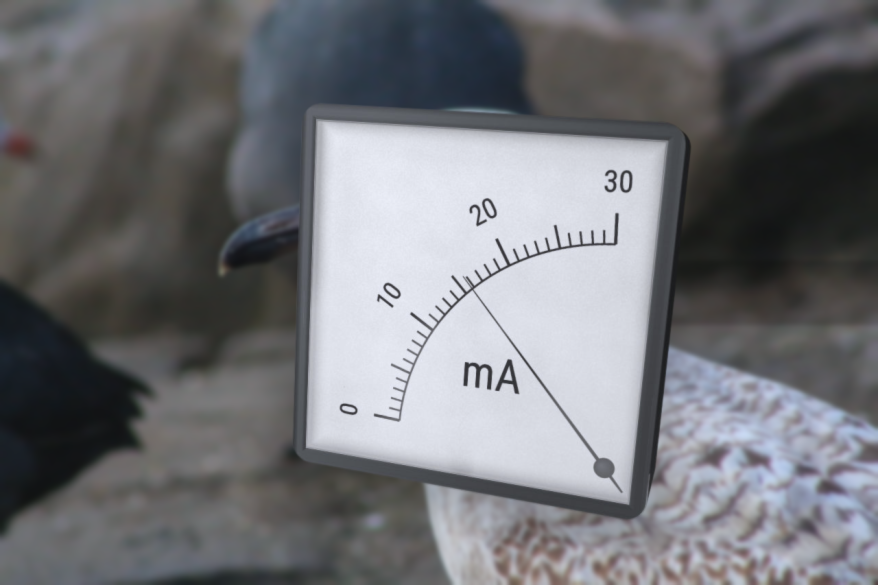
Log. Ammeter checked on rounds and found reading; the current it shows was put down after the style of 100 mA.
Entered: 16 mA
